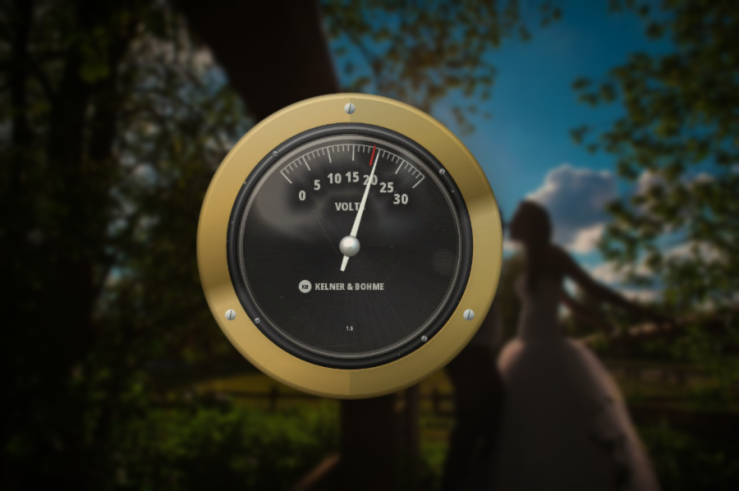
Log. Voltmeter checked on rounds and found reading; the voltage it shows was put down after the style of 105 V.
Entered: 20 V
